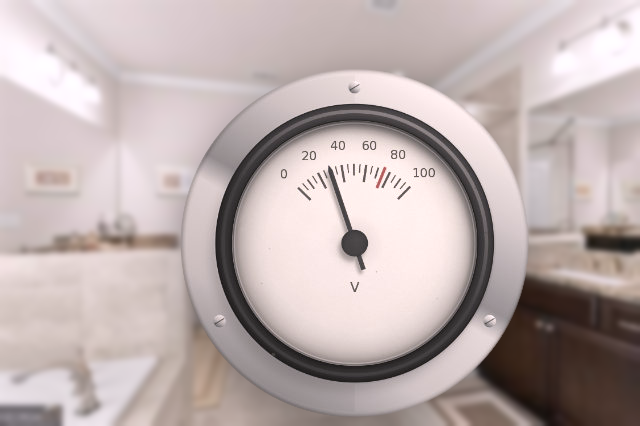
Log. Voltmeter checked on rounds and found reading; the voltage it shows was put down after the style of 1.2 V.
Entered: 30 V
